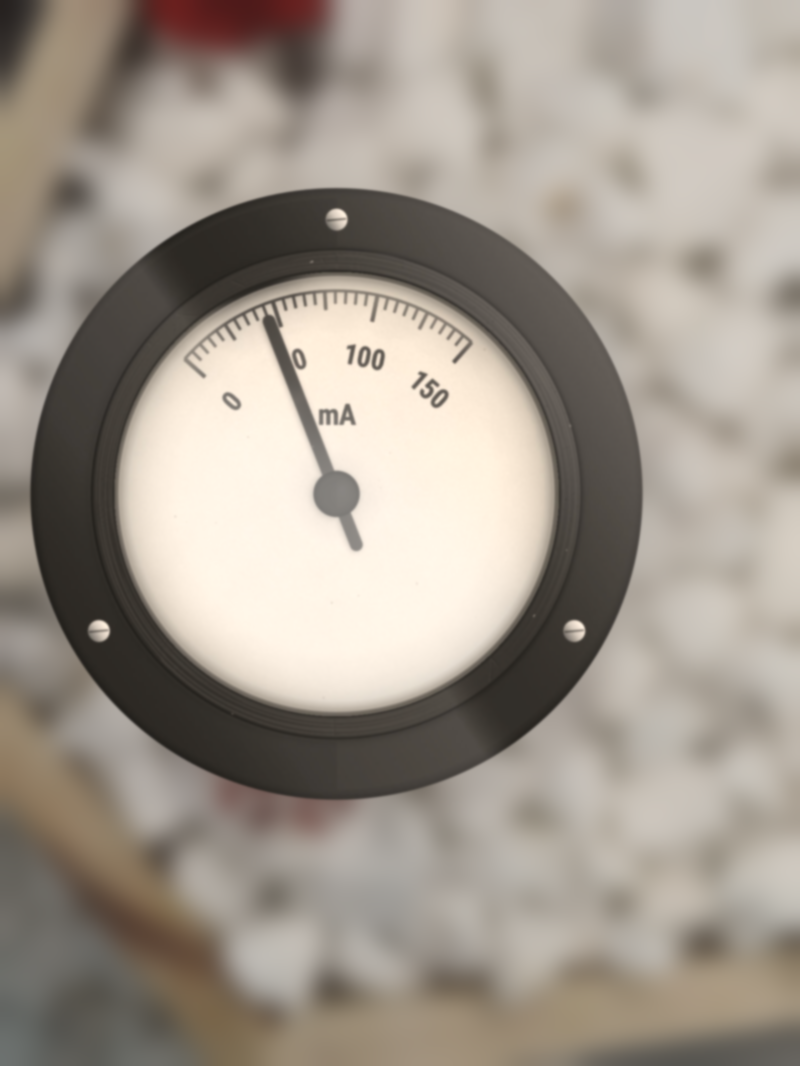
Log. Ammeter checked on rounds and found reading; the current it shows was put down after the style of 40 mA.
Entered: 45 mA
